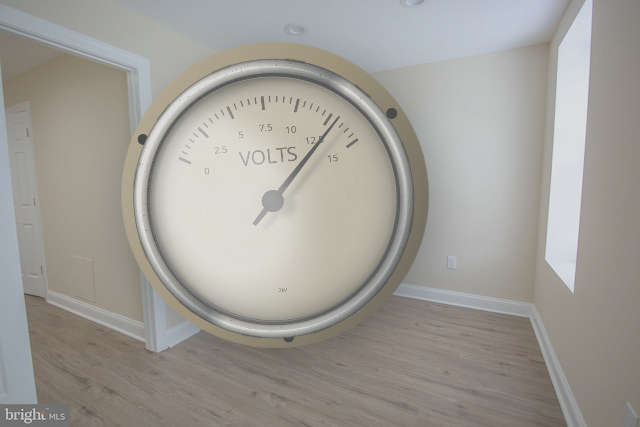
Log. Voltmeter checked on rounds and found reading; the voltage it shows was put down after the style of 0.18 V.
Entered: 13 V
